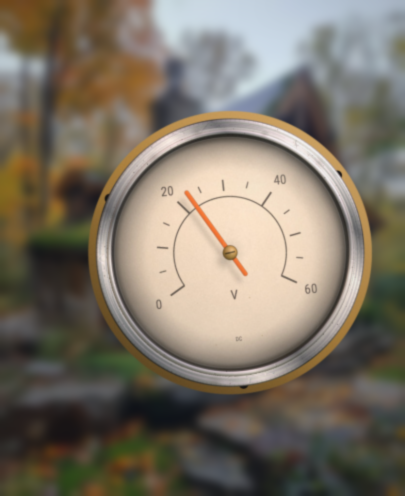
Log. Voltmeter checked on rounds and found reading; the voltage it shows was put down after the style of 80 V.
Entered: 22.5 V
